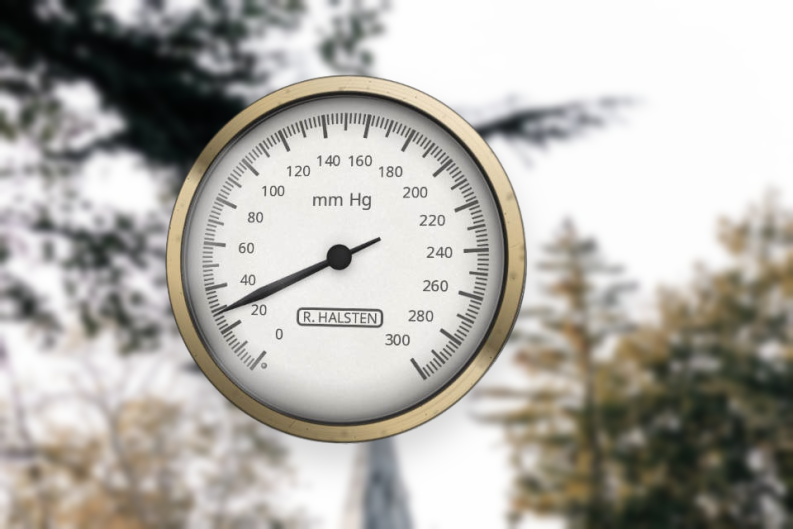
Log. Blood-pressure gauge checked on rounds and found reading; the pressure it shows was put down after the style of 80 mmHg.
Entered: 28 mmHg
